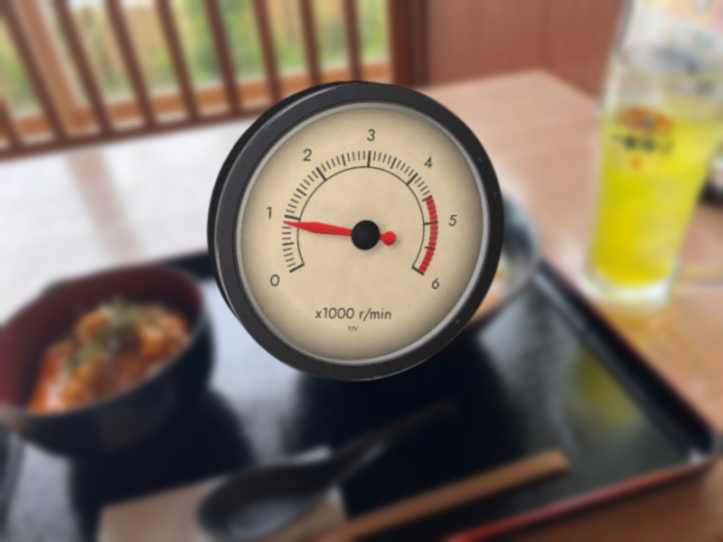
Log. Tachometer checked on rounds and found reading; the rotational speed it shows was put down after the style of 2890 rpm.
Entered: 900 rpm
